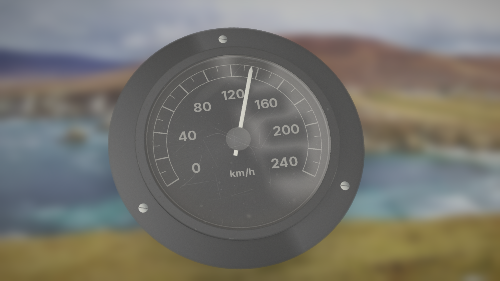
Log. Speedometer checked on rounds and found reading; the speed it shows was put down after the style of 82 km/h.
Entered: 135 km/h
